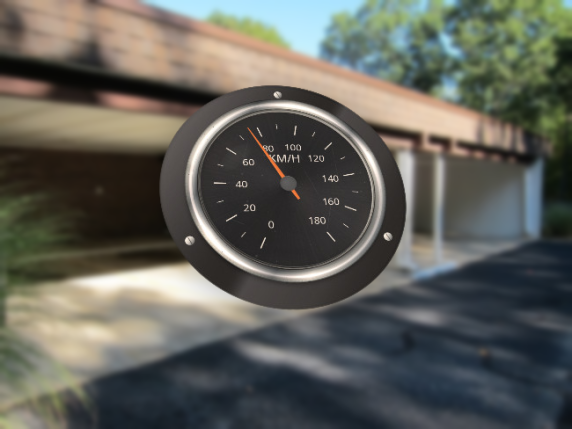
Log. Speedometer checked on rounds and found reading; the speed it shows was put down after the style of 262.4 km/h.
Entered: 75 km/h
